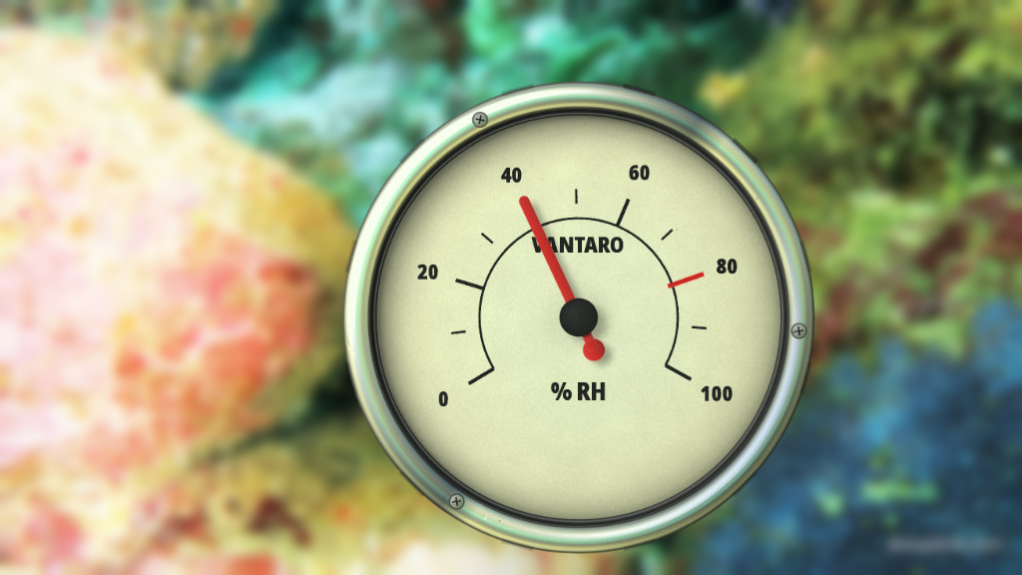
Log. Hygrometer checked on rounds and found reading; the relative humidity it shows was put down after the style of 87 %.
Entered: 40 %
